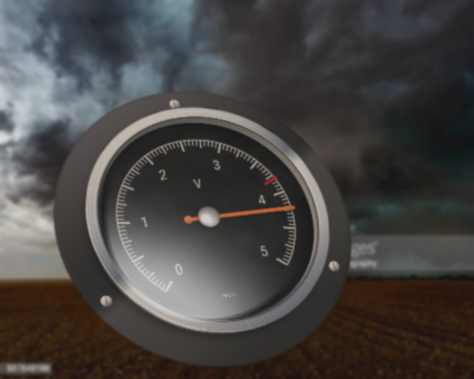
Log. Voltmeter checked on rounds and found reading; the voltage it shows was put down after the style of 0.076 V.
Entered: 4.25 V
